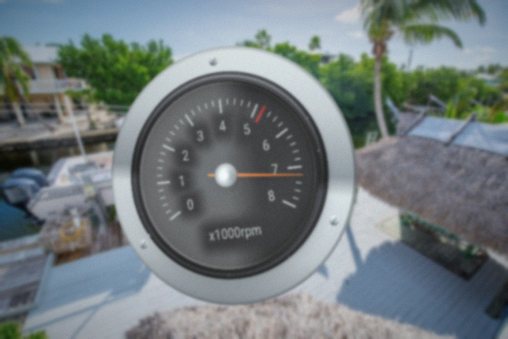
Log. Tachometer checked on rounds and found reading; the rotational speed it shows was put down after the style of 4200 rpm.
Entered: 7200 rpm
